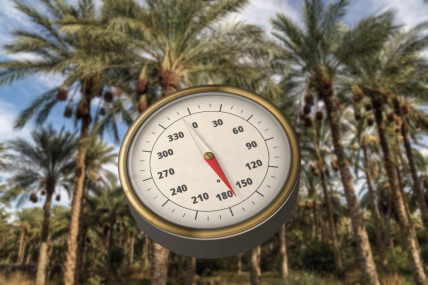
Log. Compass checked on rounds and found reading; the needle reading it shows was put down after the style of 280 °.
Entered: 170 °
